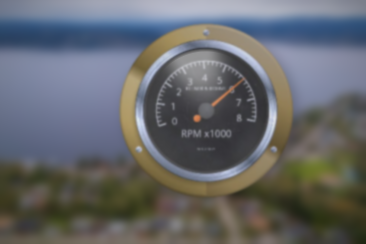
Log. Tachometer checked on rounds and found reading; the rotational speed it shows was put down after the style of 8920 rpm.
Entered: 6000 rpm
